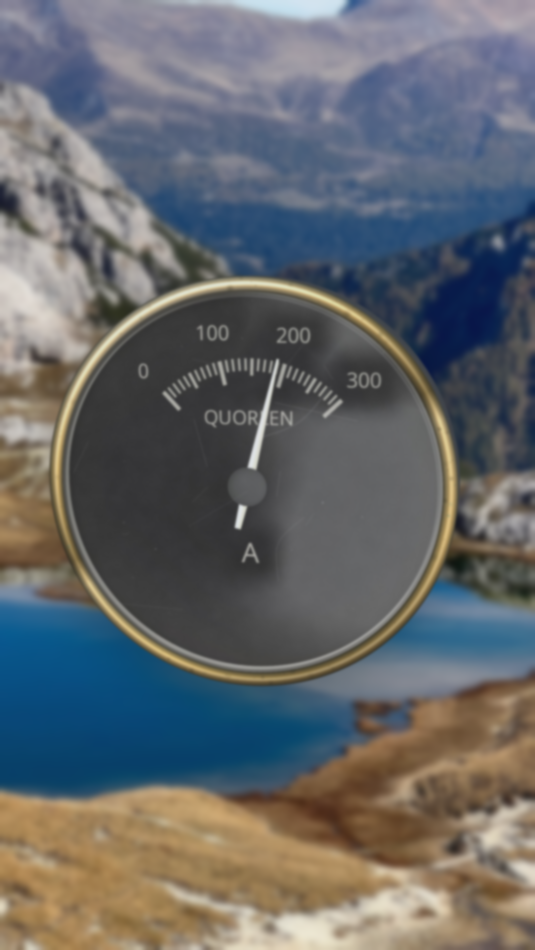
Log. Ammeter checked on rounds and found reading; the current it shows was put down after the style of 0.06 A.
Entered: 190 A
